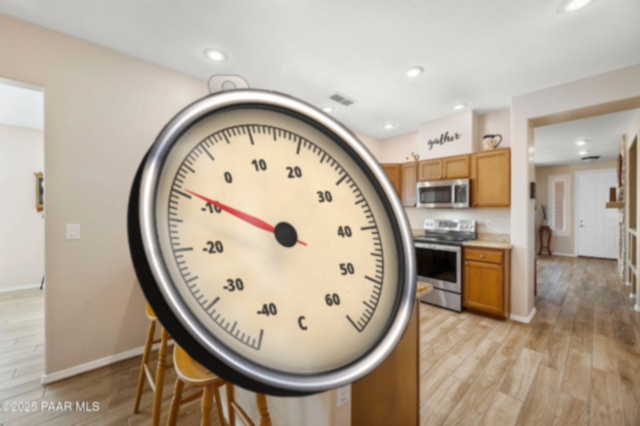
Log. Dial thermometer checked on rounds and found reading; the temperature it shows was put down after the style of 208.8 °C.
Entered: -10 °C
